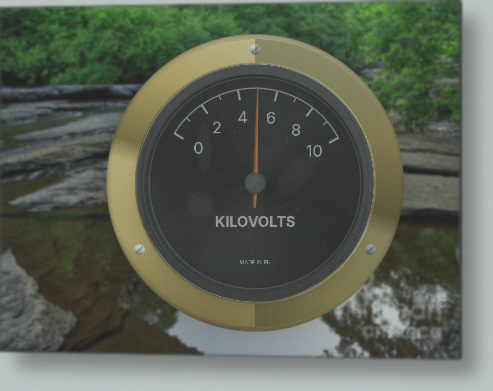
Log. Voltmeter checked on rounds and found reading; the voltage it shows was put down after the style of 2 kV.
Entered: 5 kV
